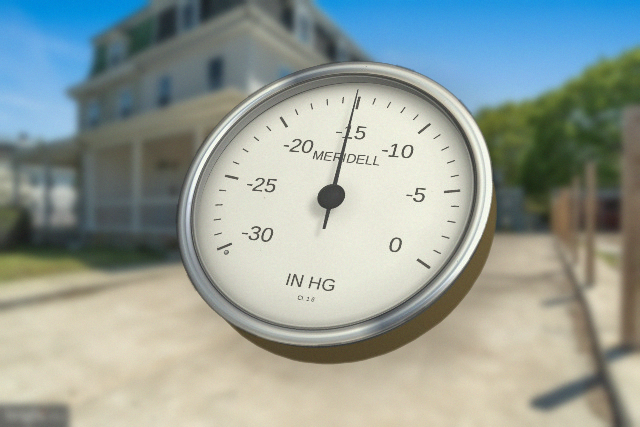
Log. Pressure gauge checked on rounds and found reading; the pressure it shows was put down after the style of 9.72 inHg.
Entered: -15 inHg
